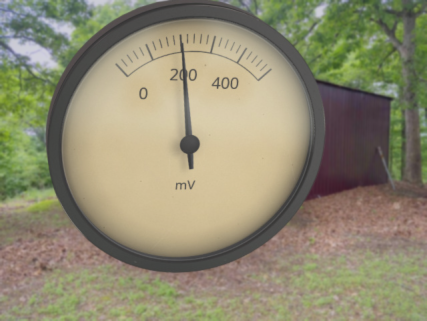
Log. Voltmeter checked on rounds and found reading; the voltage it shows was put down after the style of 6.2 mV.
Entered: 200 mV
